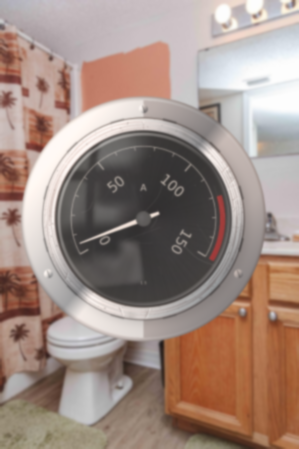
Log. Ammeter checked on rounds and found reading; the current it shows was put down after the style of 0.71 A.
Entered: 5 A
